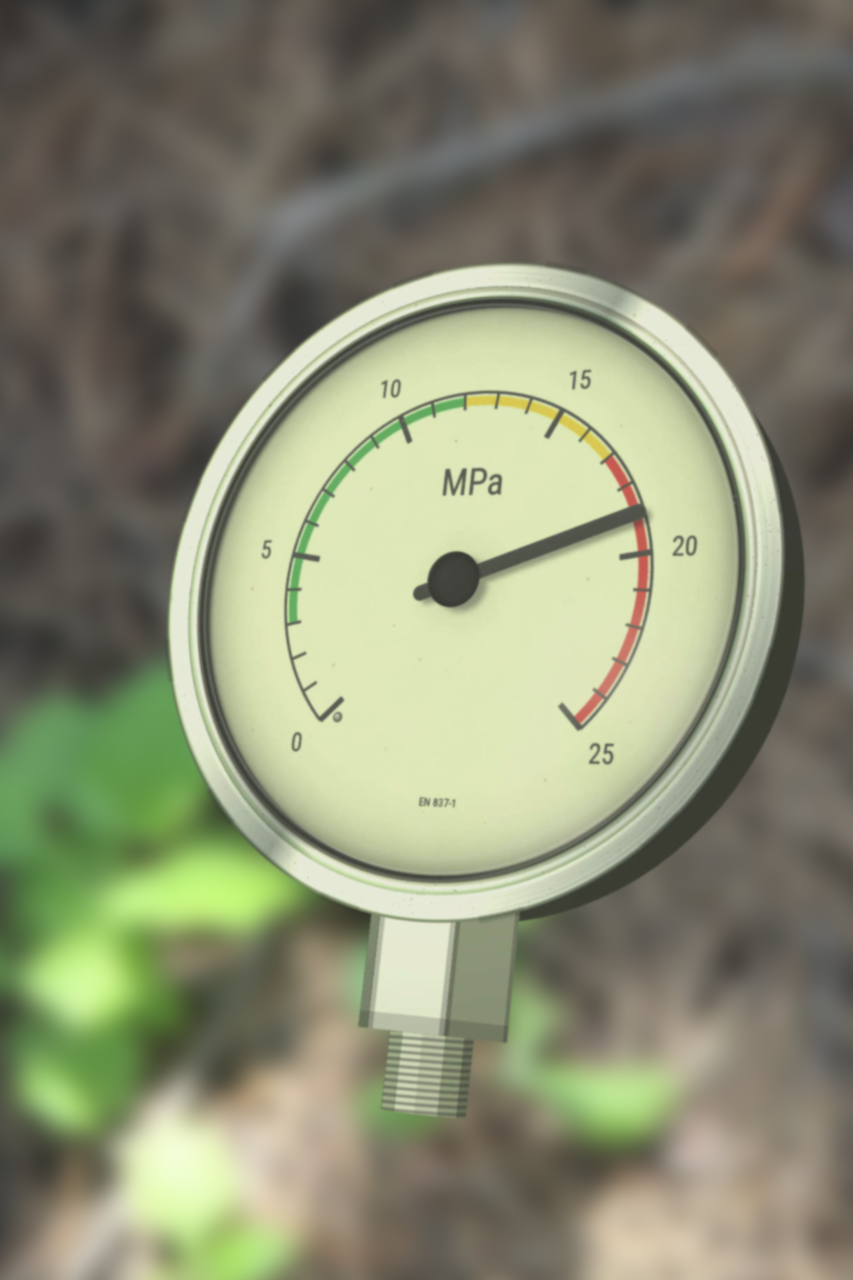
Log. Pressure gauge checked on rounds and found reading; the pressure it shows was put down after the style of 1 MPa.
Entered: 19 MPa
